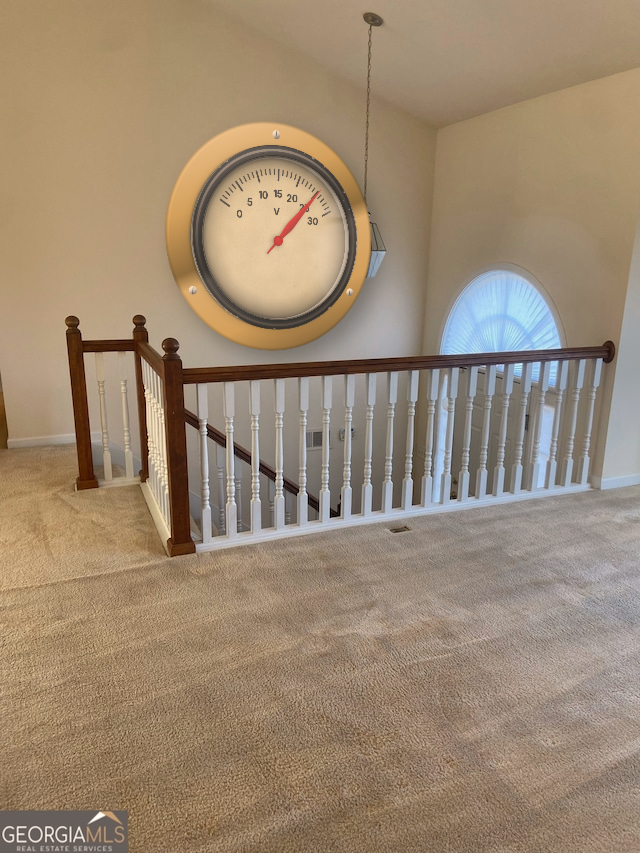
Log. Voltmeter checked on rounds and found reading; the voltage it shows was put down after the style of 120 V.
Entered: 25 V
